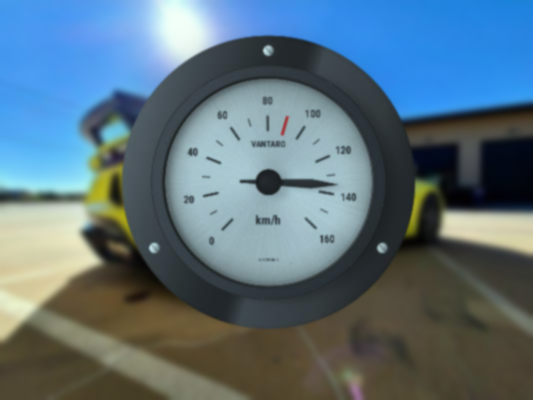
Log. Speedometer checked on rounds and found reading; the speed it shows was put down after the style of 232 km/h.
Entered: 135 km/h
